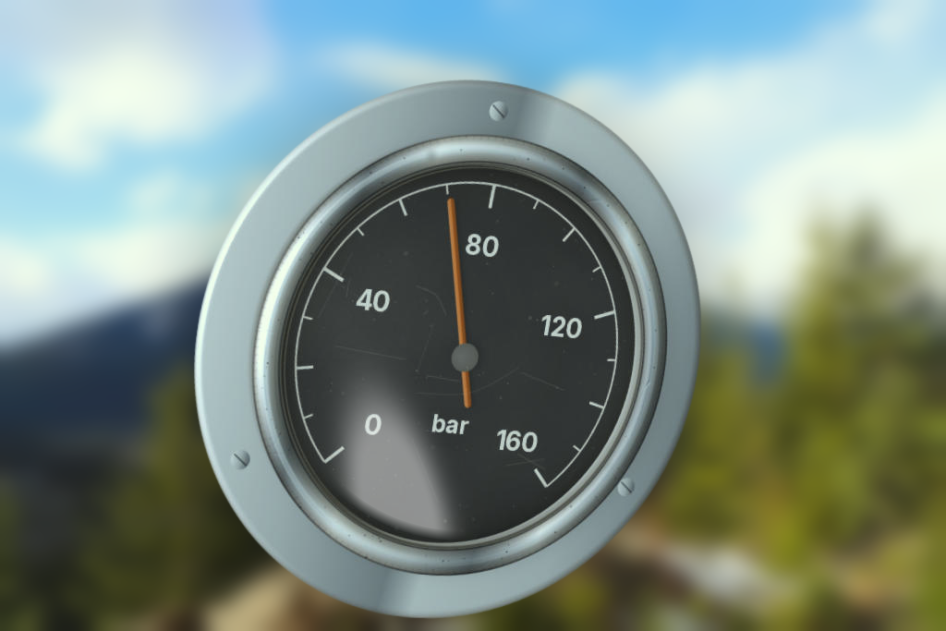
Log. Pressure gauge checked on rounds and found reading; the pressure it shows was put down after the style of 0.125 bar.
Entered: 70 bar
